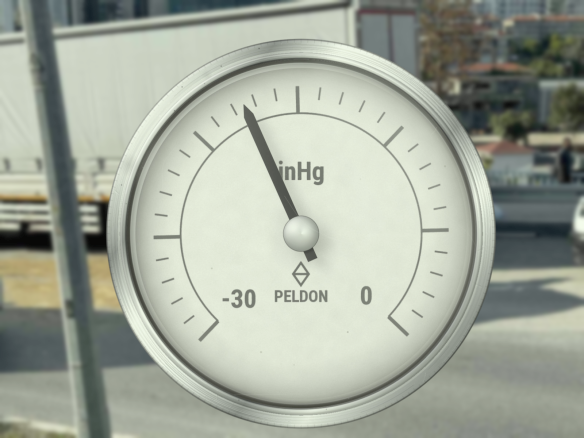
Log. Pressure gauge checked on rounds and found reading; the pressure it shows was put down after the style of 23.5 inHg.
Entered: -17.5 inHg
